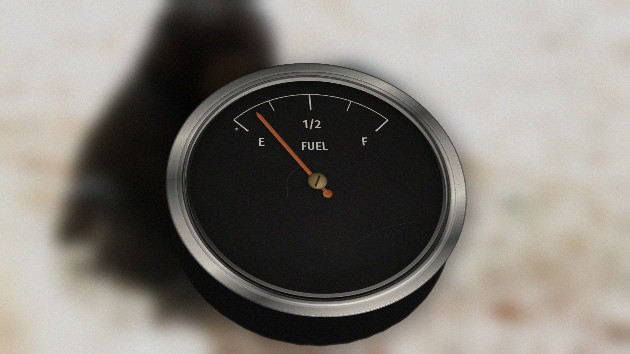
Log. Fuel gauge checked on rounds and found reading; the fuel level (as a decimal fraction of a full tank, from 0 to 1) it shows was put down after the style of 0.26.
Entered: 0.125
